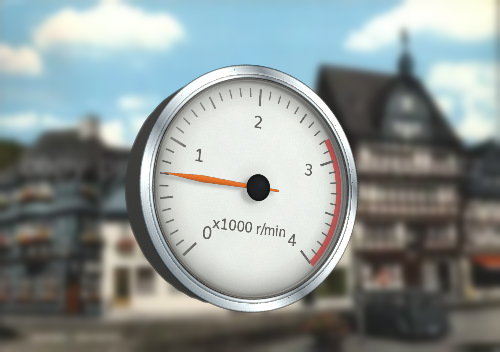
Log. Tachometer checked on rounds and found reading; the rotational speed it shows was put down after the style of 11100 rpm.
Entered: 700 rpm
